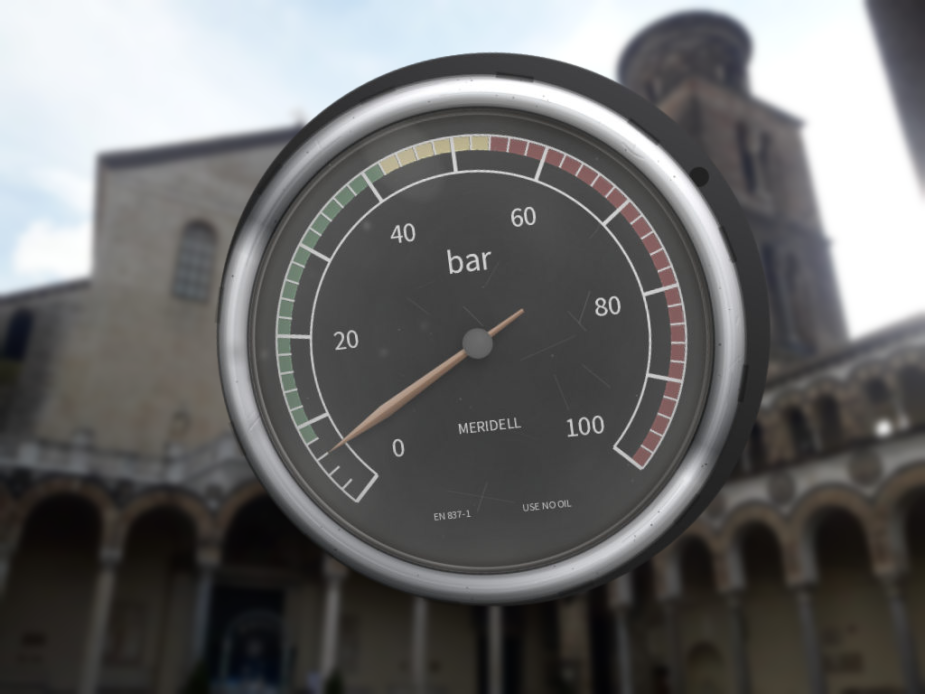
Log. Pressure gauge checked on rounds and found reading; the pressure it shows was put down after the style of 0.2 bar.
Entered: 6 bar
